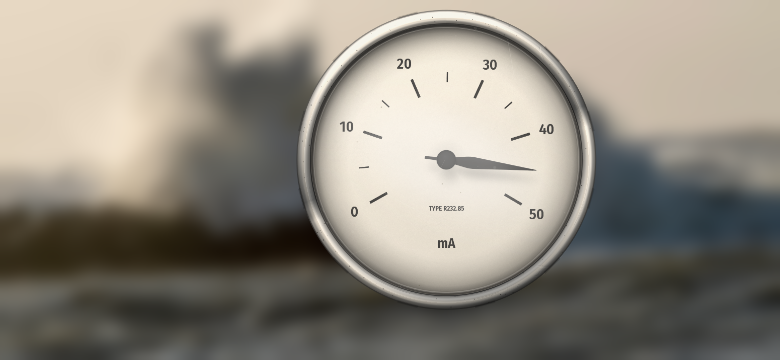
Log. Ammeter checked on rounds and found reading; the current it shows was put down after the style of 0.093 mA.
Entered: 45 mA
